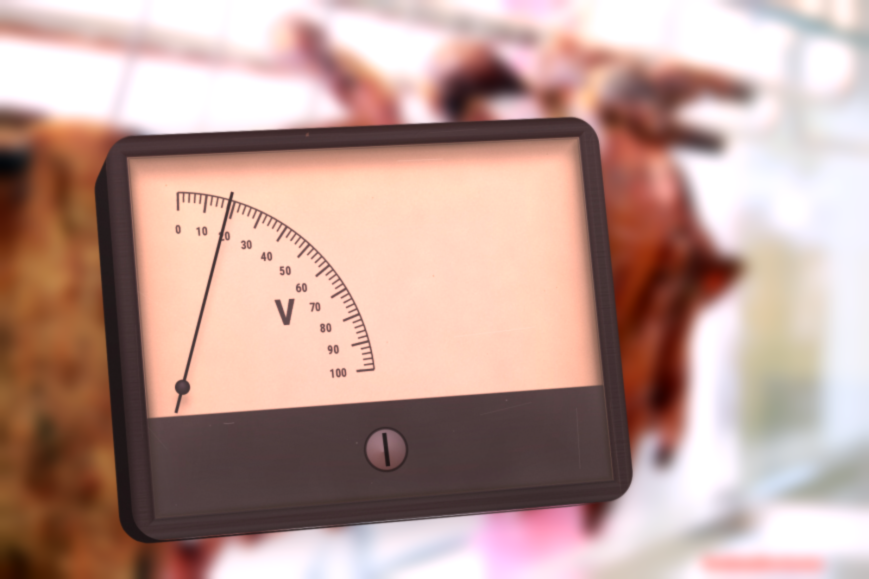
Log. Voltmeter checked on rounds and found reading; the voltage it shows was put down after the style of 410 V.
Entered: 18 V
